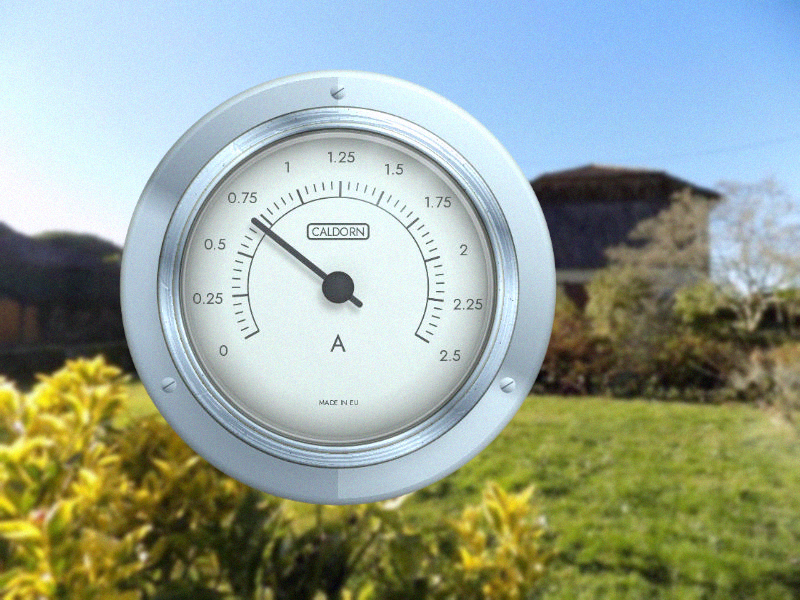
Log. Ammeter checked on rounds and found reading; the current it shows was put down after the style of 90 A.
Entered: 0.7 A
